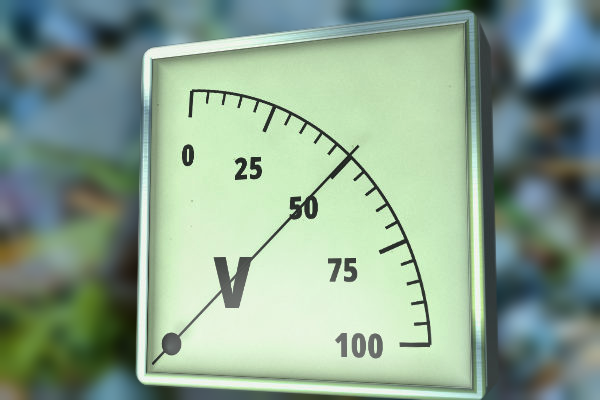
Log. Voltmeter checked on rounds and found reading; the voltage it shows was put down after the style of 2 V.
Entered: 50 V
